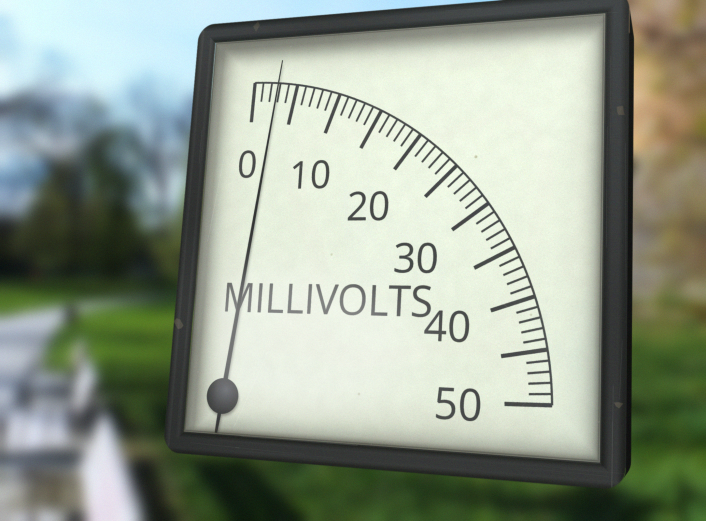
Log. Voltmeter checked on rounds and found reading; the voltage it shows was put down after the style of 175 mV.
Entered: 3 mV
